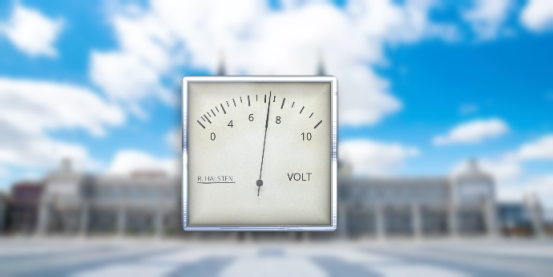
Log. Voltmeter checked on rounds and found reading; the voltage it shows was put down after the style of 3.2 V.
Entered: 7.25 V
